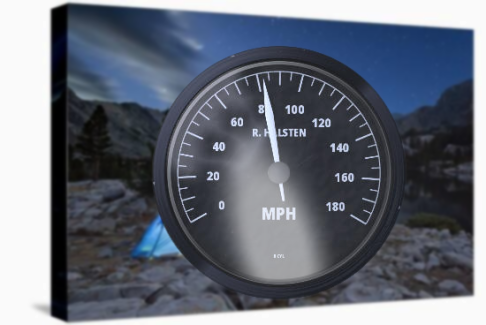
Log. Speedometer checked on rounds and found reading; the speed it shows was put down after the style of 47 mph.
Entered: 82.5 mph
